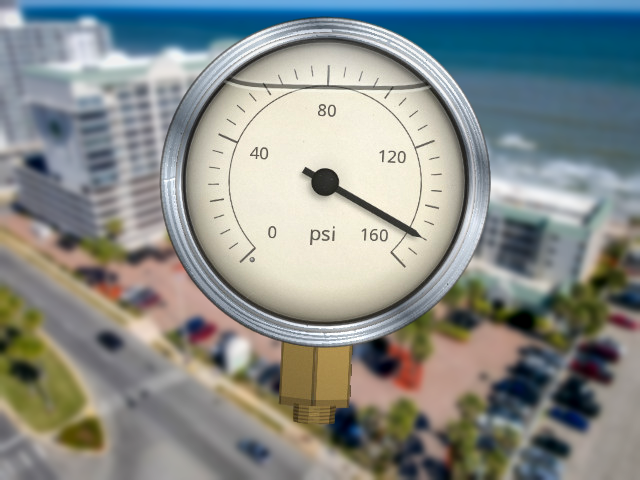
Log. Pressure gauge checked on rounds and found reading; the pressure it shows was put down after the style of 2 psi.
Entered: 150 psi
